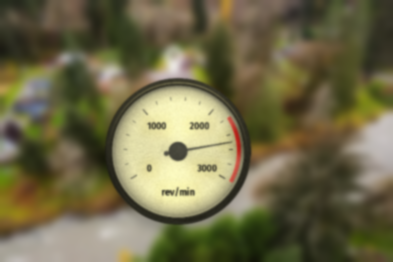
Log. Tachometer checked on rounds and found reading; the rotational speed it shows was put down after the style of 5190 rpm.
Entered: 2500 rpm
